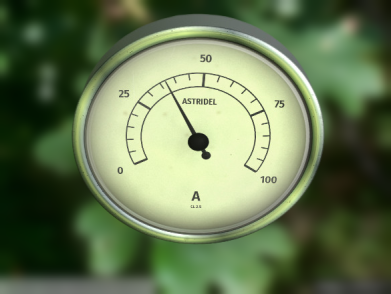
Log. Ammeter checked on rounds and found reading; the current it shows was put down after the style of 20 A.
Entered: 37.5 A
